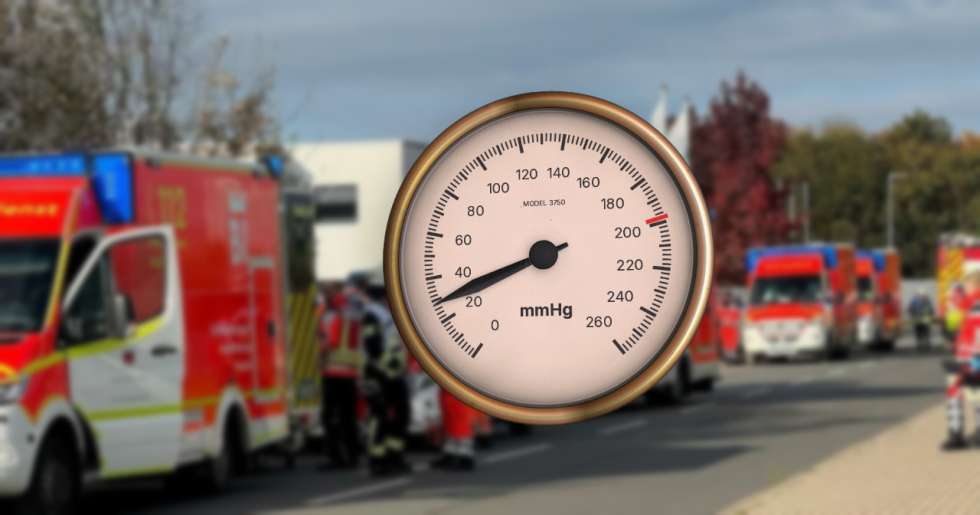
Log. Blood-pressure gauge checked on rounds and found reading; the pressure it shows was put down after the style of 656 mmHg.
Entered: 28 mmHg
